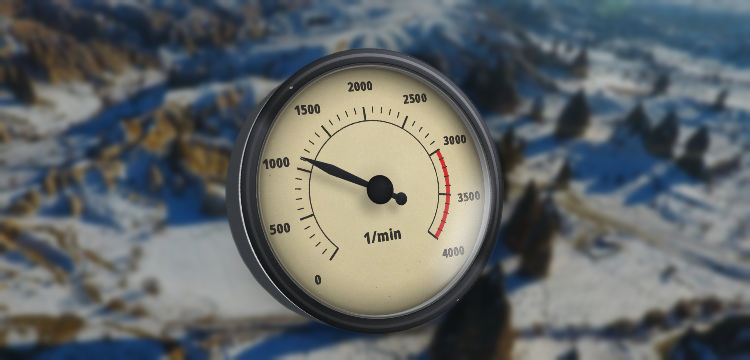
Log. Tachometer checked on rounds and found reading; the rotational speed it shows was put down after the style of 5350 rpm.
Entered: 1100 rpm
